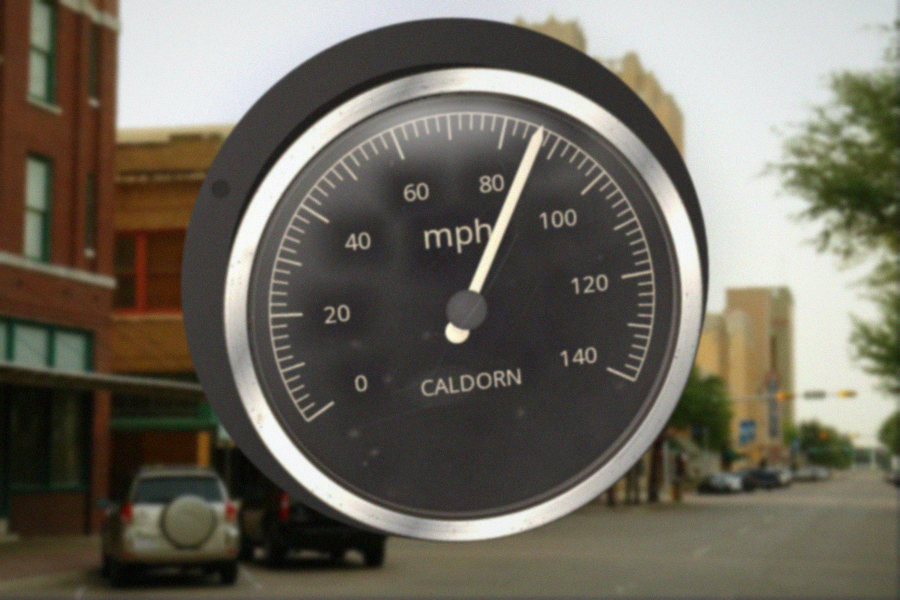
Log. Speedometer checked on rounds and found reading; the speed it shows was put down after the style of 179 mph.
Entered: 86 mph
